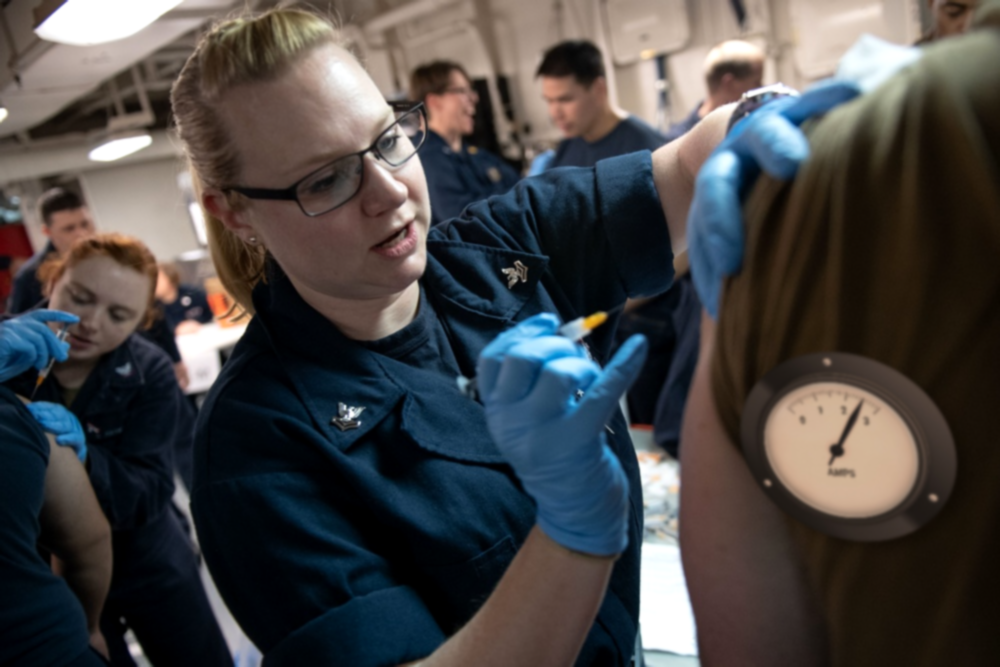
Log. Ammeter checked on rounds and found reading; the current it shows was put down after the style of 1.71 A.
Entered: 2.5 A
